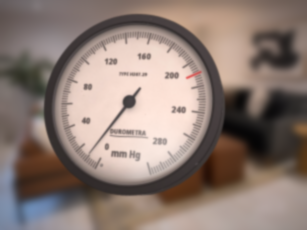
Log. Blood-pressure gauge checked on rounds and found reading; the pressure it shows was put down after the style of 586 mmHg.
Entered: 10 mmHg
